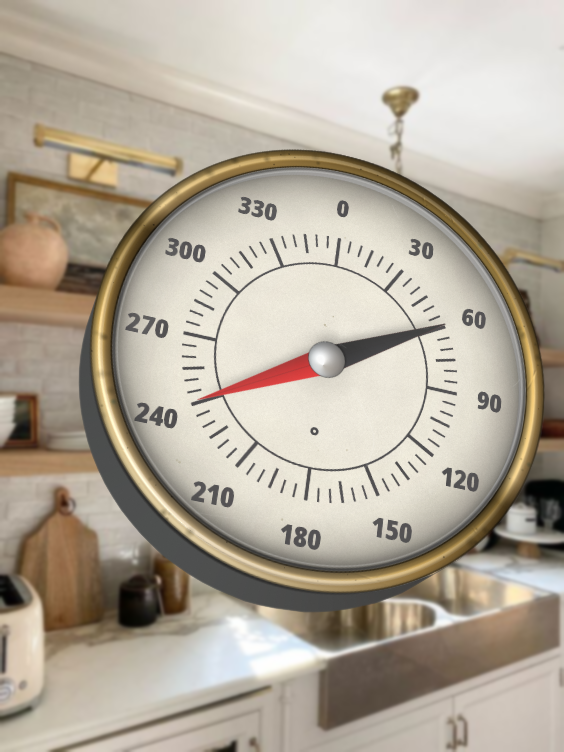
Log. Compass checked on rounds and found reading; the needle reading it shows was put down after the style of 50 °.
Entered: 240 °
